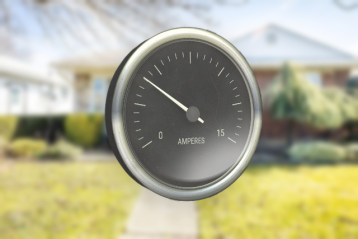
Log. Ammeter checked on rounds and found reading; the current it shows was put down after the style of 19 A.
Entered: 4 A
